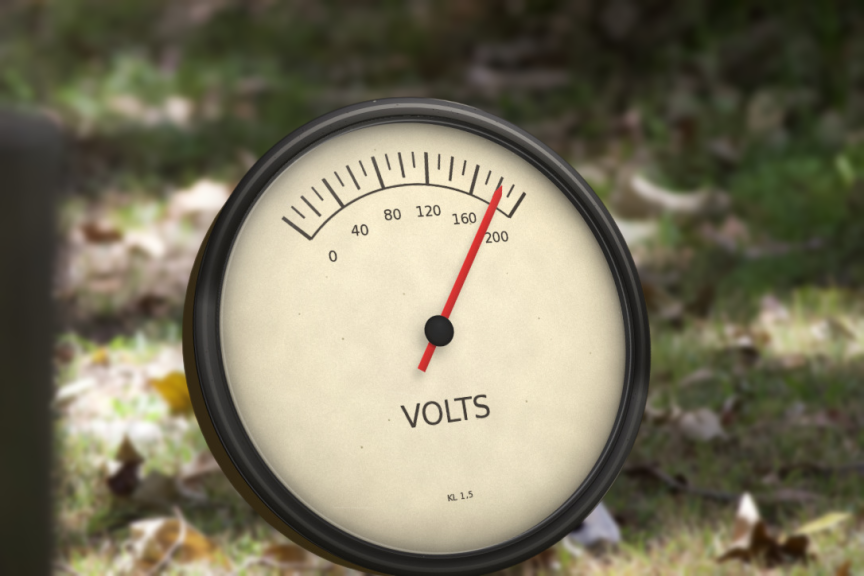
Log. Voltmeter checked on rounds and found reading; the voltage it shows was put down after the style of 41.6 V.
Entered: 180 V
